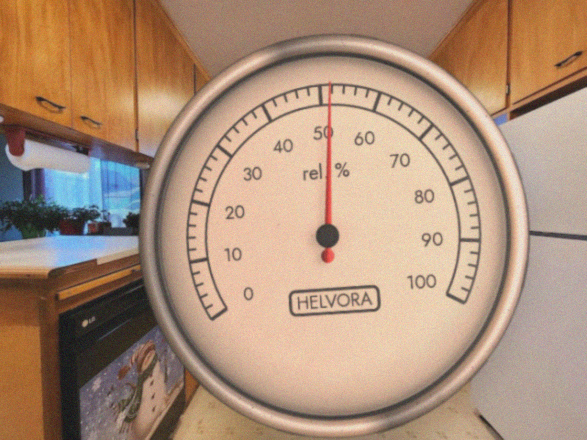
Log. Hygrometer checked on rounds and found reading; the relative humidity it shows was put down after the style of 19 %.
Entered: 52 %
